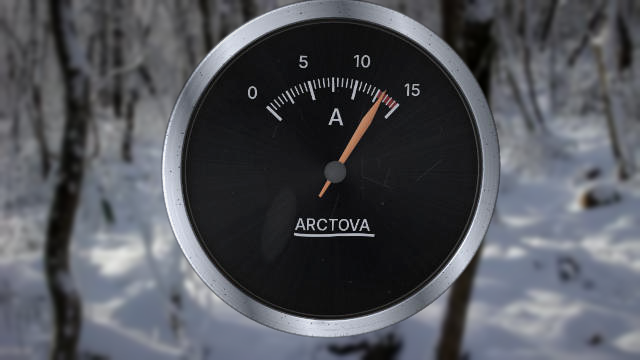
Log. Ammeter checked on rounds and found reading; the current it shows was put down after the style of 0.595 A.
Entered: 13 A
